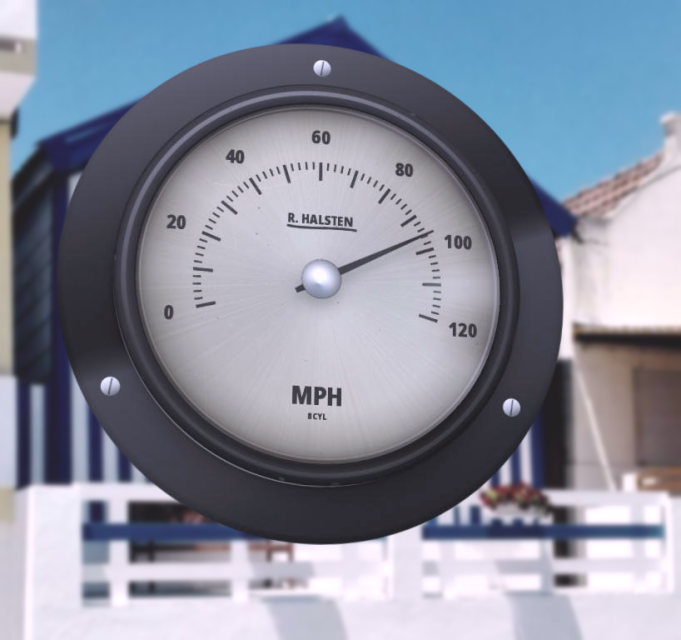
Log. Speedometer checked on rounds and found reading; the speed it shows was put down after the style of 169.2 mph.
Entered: 96 mph
